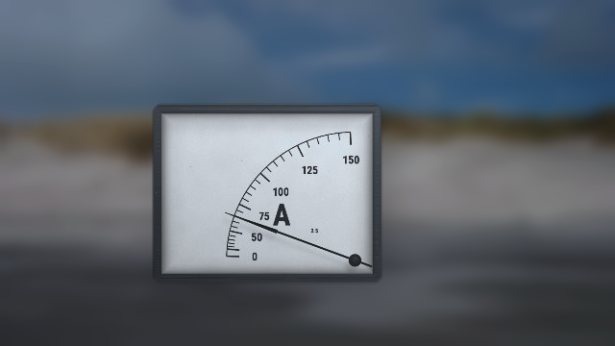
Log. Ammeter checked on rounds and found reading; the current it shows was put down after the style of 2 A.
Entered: 65 A
